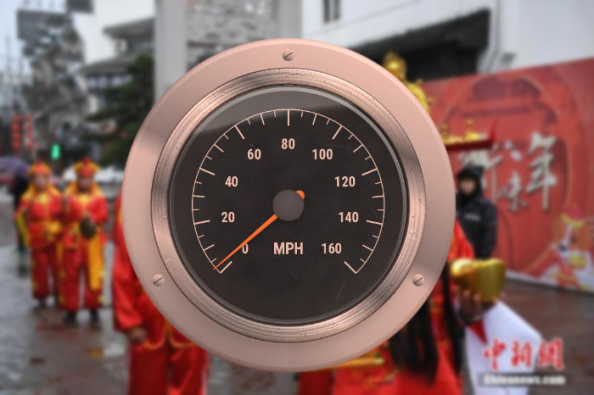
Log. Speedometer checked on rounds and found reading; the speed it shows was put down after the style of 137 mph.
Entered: 2.5 mph
